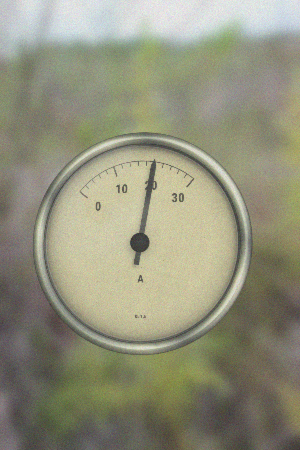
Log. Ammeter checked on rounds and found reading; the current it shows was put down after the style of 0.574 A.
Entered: 20 A
